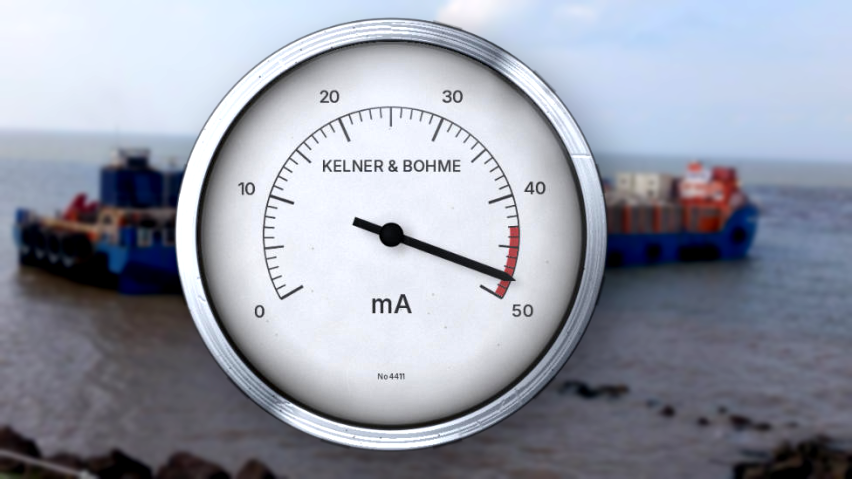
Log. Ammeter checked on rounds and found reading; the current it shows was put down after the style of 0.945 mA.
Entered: 48 mA
